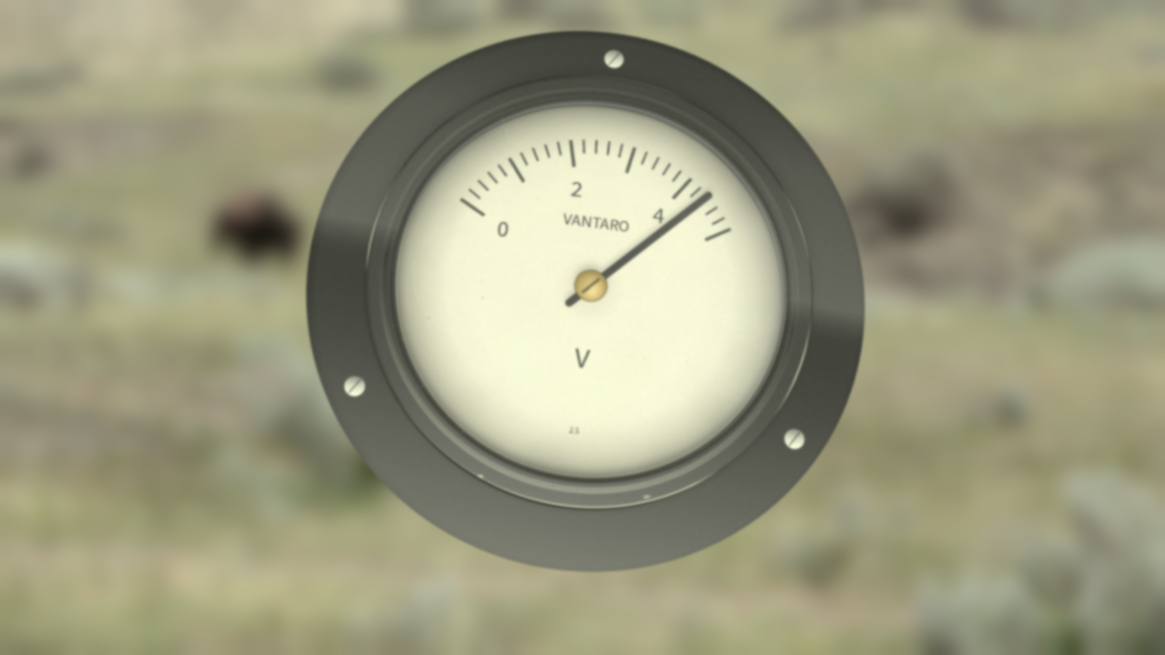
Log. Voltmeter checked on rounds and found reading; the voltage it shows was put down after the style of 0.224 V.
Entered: 4.4 V
